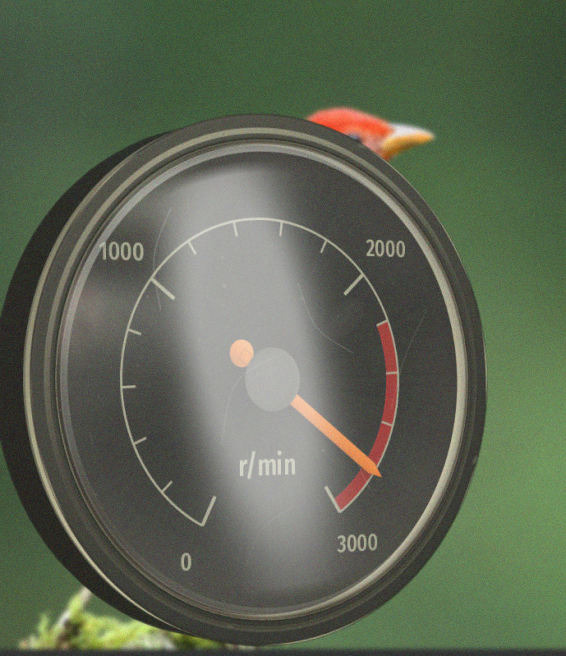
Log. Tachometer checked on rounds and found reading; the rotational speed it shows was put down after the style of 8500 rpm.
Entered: 2800 rpm
